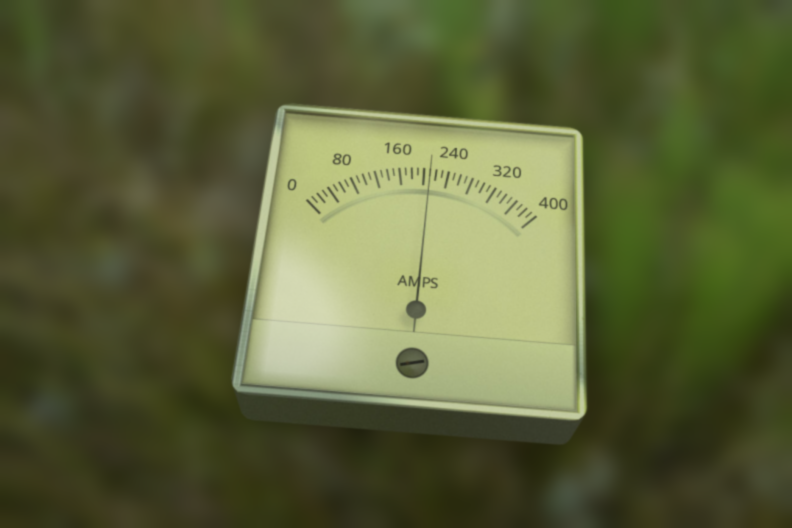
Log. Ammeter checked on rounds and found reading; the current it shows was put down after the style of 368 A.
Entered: 210 A
